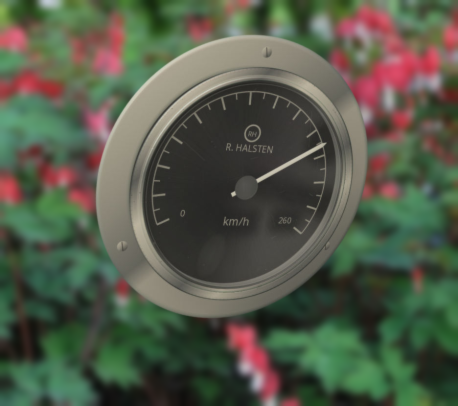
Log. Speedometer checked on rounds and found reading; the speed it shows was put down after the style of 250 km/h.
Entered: 190 km/h
